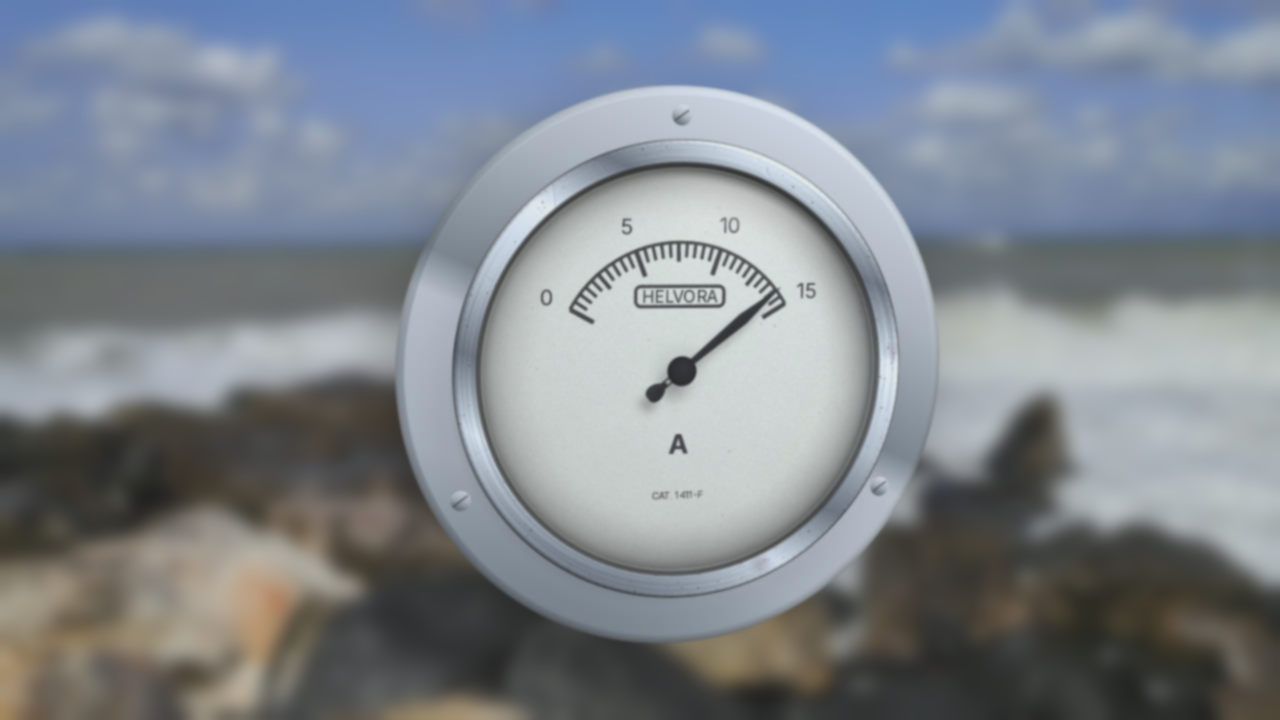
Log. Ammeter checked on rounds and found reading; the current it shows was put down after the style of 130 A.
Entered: 14 A
